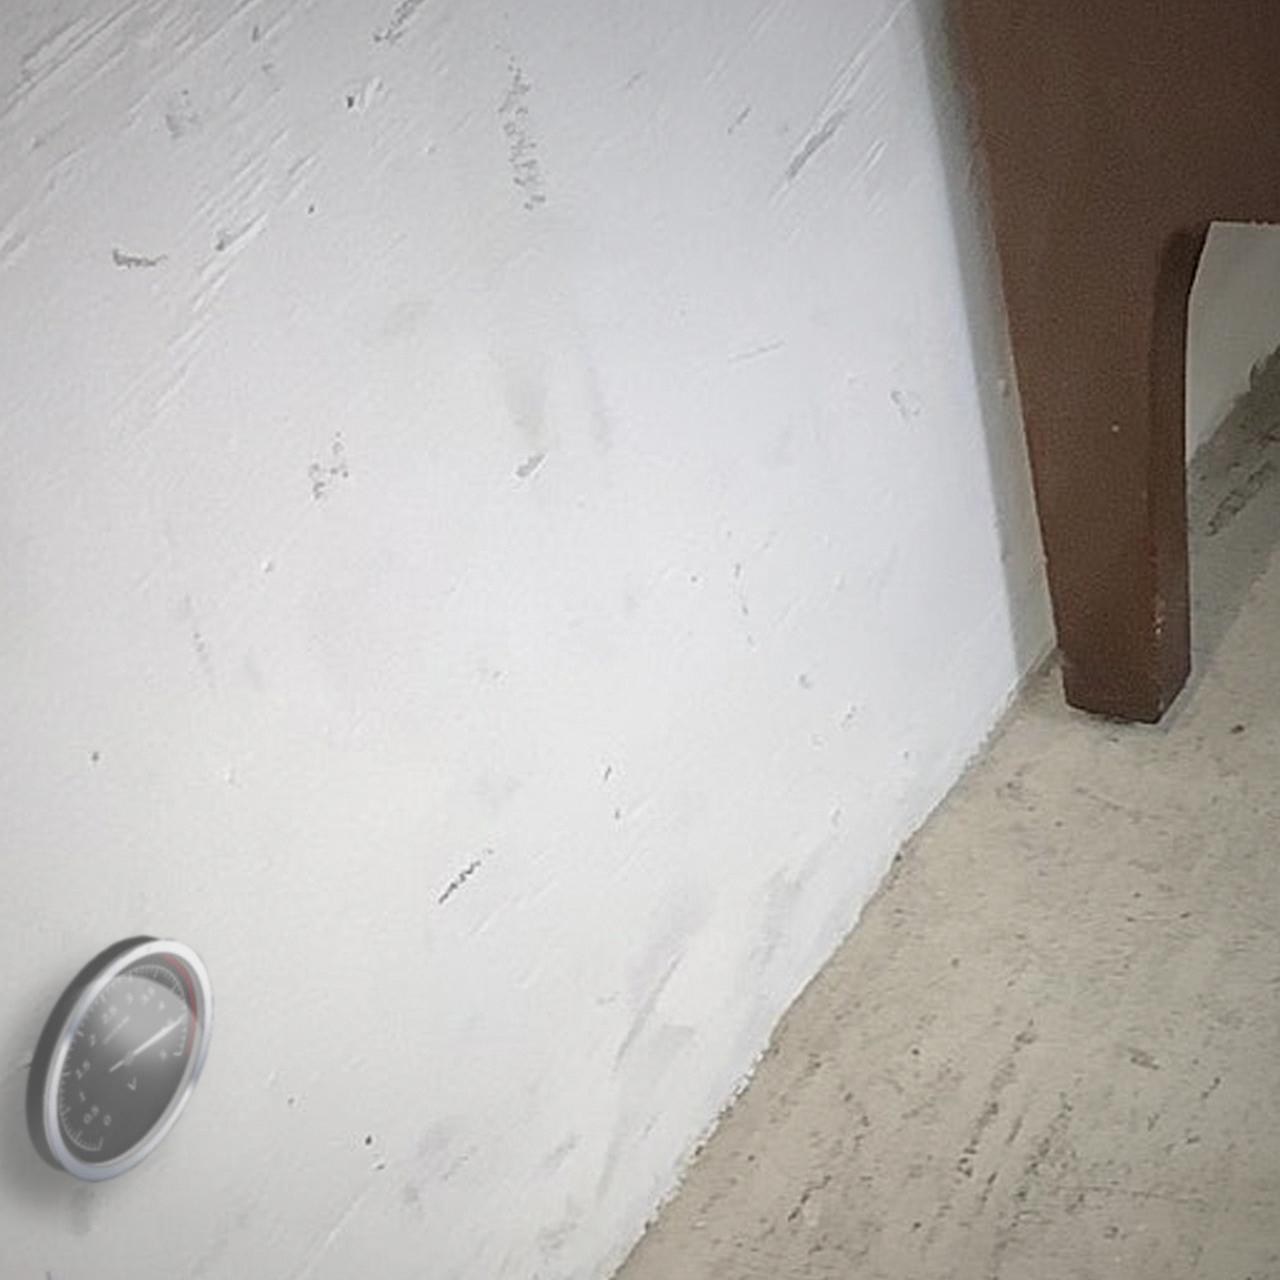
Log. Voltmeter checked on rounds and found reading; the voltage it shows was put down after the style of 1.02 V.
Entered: 4.5 V
